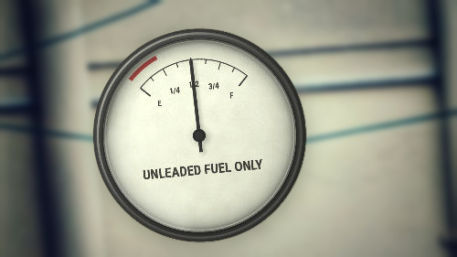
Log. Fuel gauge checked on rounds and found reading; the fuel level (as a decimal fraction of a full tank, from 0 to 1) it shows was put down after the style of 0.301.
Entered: 0.5
